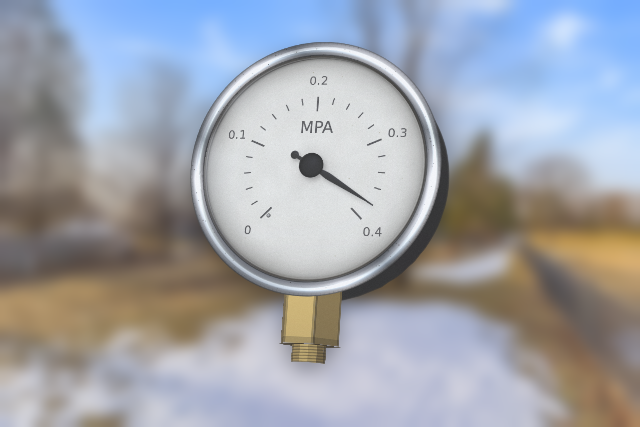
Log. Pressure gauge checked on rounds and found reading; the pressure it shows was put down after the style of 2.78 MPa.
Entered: 0.38 MPa
